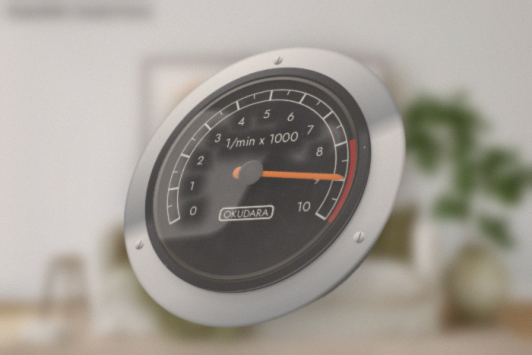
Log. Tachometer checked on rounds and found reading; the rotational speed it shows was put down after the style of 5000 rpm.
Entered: 9000 rpm
